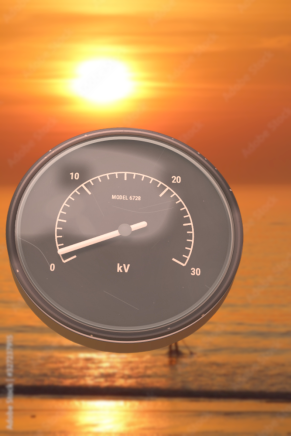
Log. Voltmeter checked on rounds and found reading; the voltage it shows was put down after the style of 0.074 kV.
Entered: 1 kV
